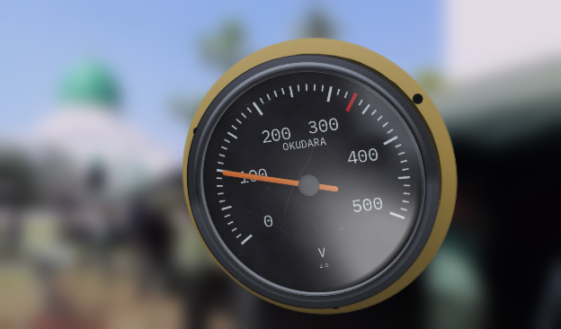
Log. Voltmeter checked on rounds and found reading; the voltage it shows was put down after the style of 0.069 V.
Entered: 100 V
